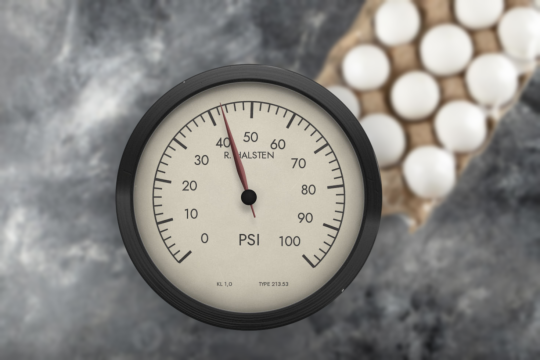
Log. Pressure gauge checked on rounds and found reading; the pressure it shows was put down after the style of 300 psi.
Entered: 43 psi
